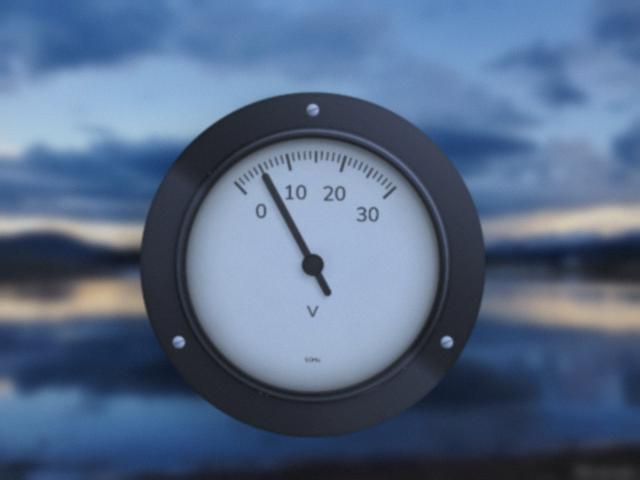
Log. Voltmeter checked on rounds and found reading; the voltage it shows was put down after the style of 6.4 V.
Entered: 5 V
